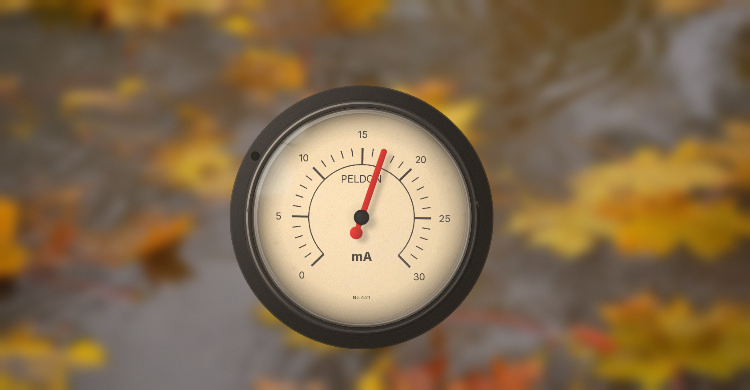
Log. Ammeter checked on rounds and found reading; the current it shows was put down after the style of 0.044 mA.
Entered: 17 mA
